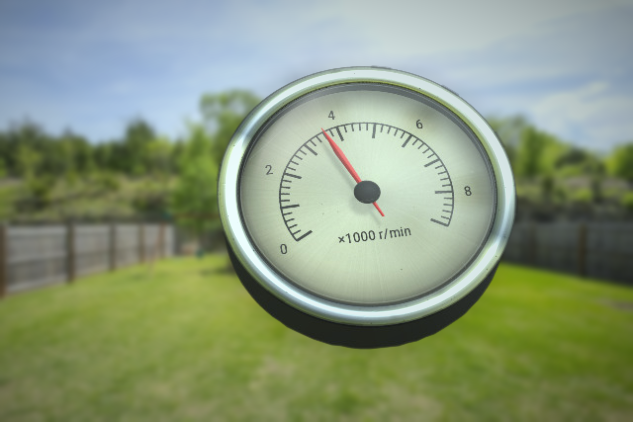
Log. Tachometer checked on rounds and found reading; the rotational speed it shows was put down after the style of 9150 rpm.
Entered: 3600 rpm
